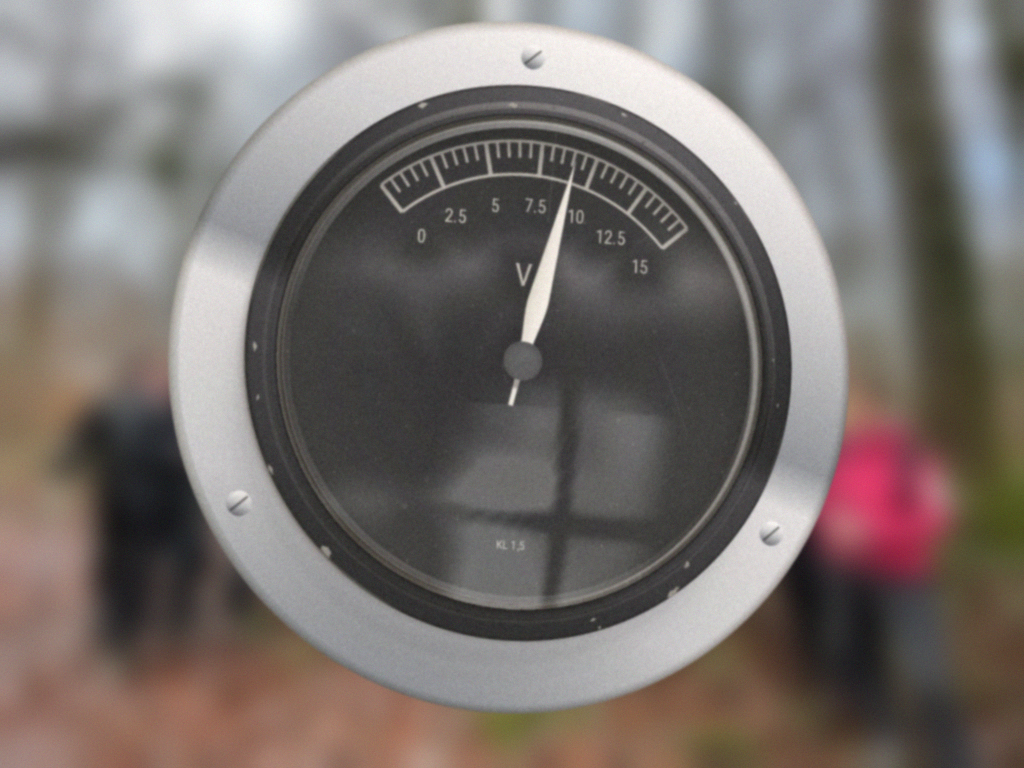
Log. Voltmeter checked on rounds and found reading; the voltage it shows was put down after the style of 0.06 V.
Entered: 9 V
